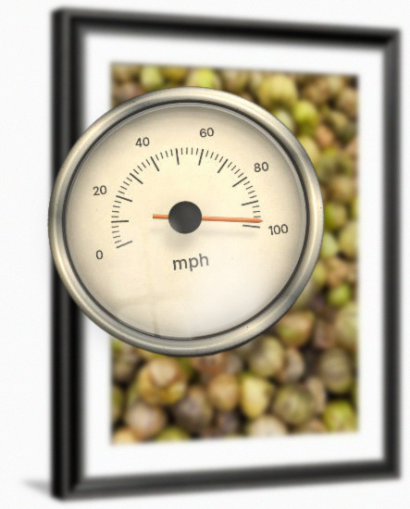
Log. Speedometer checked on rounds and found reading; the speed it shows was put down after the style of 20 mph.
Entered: 98 mph
